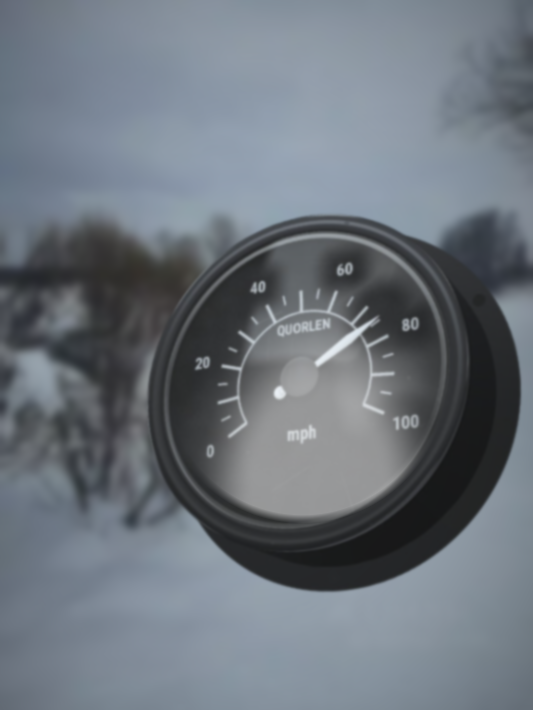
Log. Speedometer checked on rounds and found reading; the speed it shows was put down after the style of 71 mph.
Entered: 75 mph
